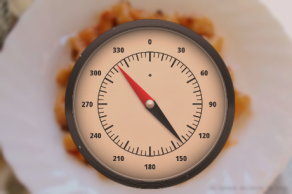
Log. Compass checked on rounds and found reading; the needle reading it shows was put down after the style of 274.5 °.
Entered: 320 °
